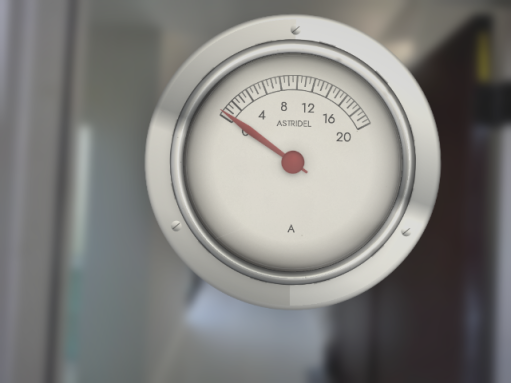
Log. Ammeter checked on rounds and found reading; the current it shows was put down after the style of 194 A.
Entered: 0.5 A
